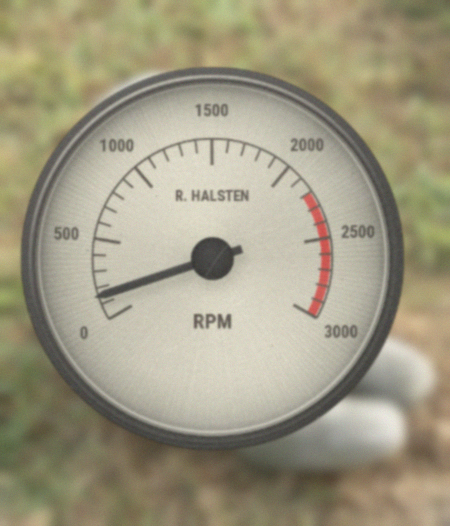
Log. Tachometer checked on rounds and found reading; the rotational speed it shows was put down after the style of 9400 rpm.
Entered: 150 rpm
